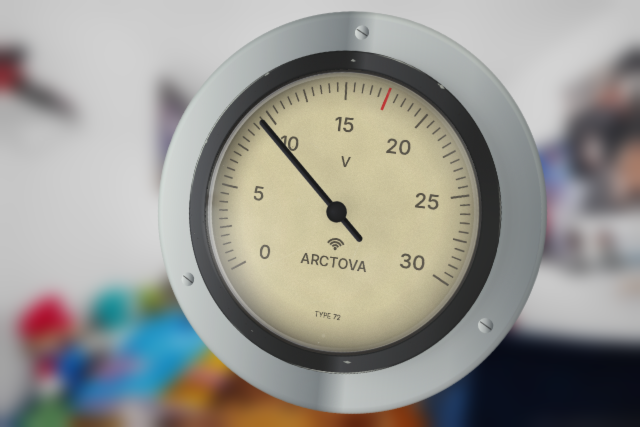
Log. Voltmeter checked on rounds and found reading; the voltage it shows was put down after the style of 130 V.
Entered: 9.5 V
